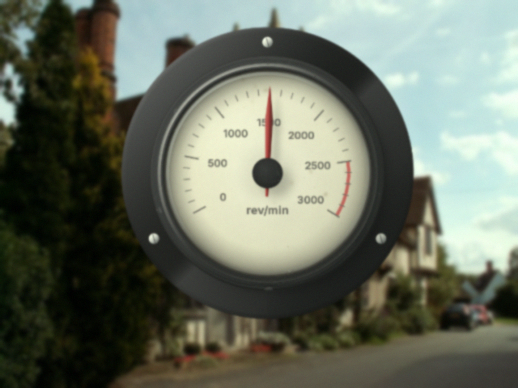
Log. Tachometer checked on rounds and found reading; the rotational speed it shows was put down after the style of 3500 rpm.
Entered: 1500 rpm
